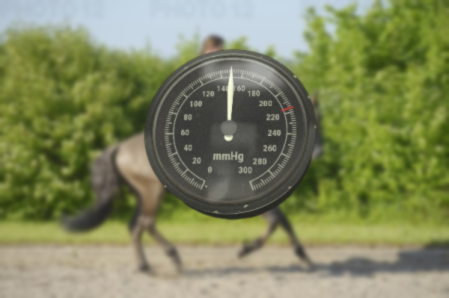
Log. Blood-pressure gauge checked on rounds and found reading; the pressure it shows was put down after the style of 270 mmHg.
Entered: 150 mmHg
